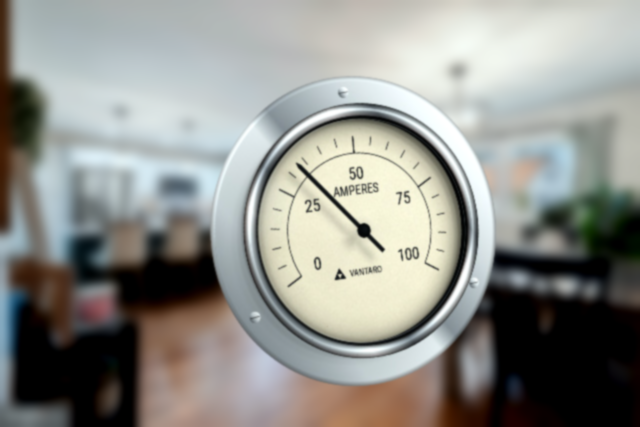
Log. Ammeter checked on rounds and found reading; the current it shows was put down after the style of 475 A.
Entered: 32.5 A
